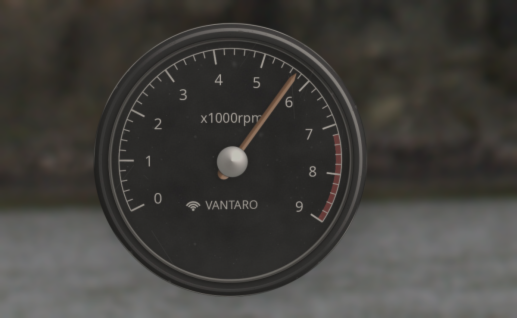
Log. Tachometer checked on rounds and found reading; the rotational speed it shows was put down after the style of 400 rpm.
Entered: 5700 rpm
